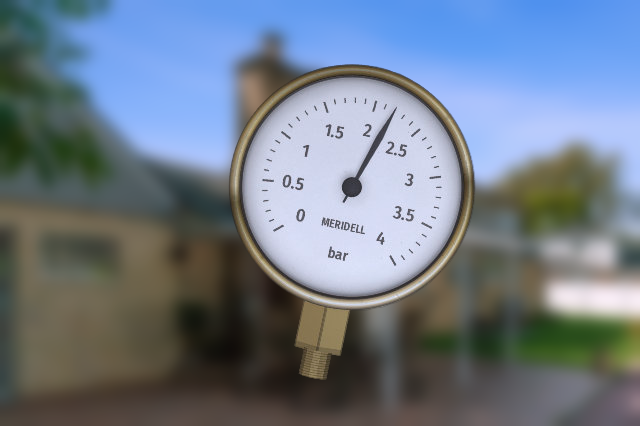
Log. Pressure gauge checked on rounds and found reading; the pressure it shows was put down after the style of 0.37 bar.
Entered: 2.2 bar
